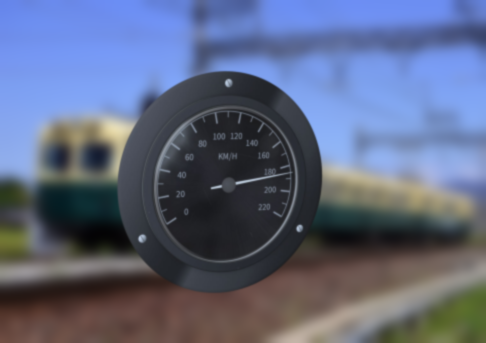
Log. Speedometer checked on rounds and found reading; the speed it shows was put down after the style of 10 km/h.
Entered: 185 km/h
